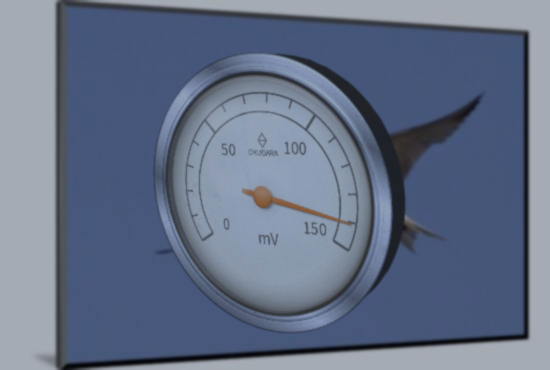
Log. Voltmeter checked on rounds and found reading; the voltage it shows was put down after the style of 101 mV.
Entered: 140 mV
